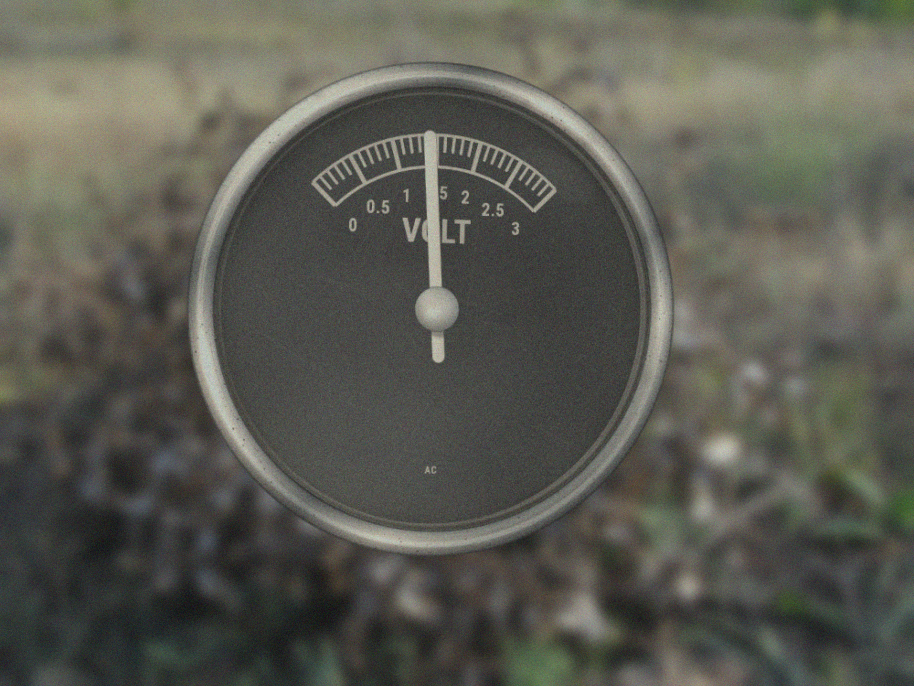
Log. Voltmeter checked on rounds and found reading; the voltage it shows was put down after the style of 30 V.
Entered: 1.4 V
